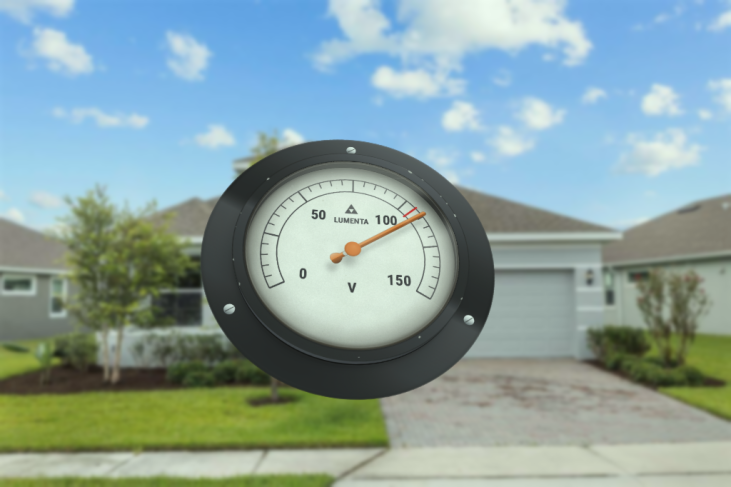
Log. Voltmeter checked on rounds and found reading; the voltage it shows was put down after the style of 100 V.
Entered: 110 V
